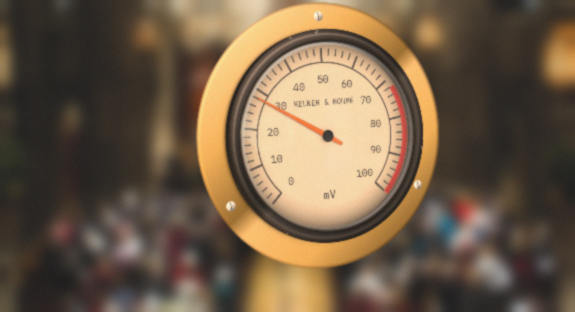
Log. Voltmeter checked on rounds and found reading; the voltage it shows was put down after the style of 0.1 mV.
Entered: 28 mV
